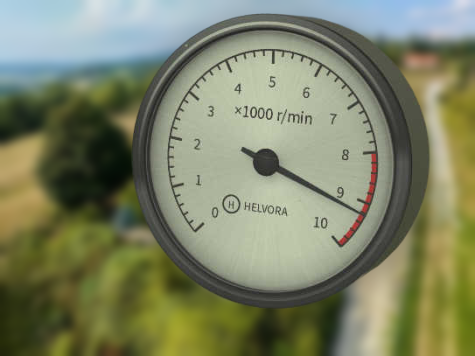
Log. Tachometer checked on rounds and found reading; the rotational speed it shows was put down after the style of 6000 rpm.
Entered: 9200 rpm
